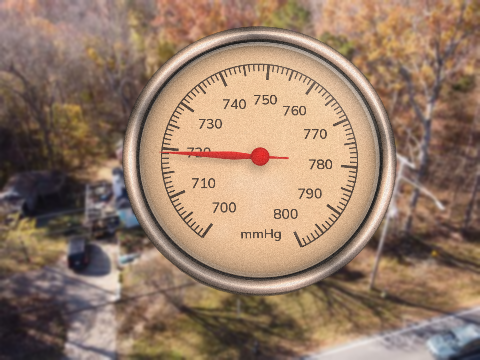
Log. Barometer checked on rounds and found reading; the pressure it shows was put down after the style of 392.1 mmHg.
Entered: 719 mmHg
